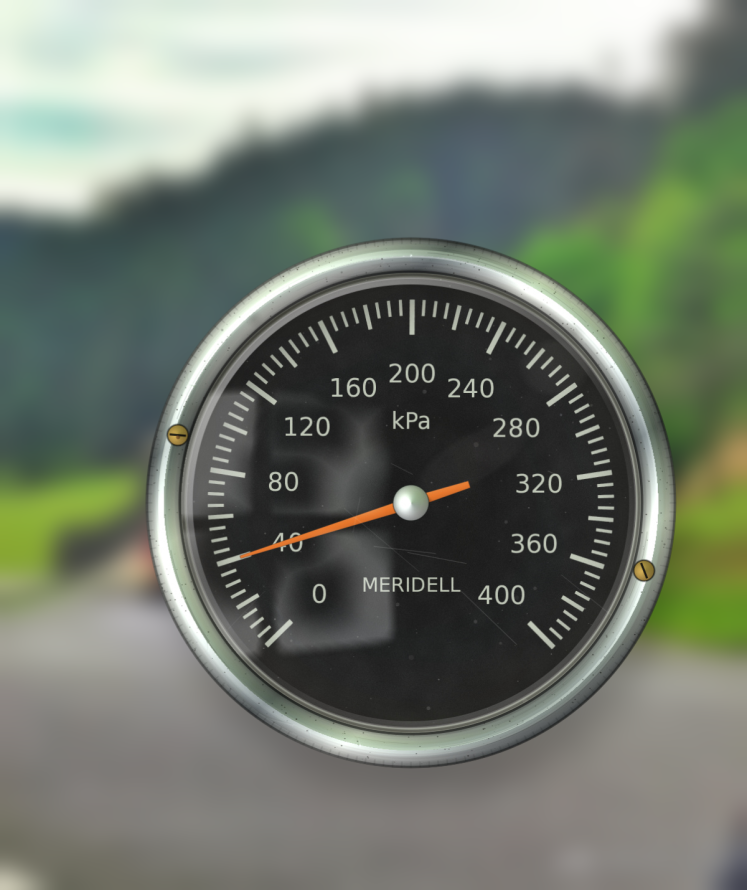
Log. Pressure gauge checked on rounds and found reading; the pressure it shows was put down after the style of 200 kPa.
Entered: 40 kPa
